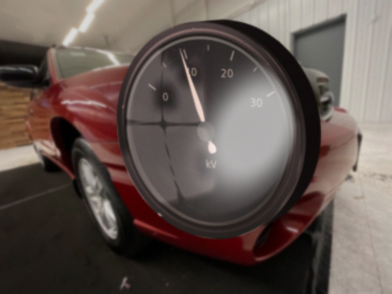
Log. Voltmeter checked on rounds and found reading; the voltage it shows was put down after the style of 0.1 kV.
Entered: 10 kV
